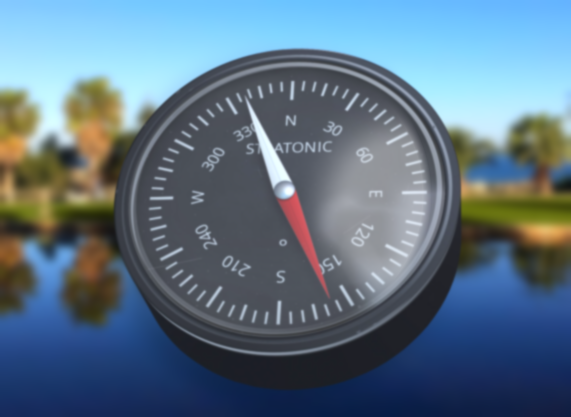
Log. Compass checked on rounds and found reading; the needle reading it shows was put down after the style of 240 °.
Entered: 157.5 °
